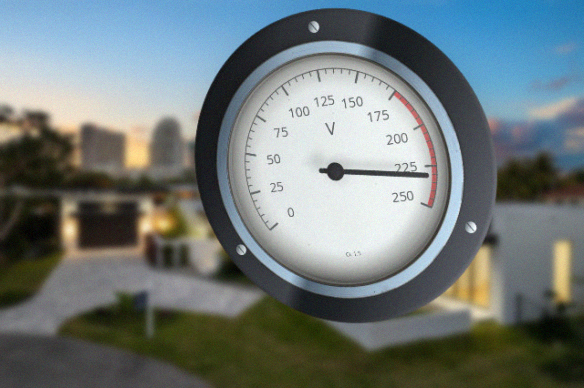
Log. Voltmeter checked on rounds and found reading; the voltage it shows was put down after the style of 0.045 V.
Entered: 230 V
